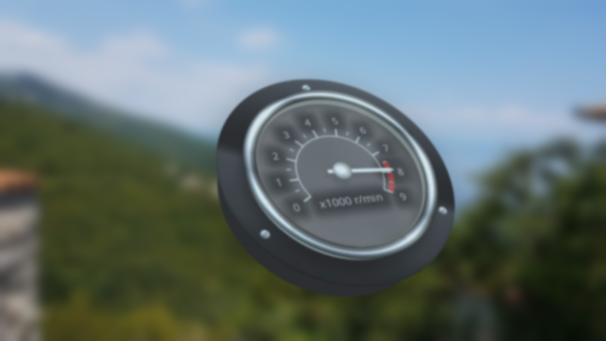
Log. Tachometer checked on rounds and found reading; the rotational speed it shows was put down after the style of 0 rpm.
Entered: 8000 rpm
